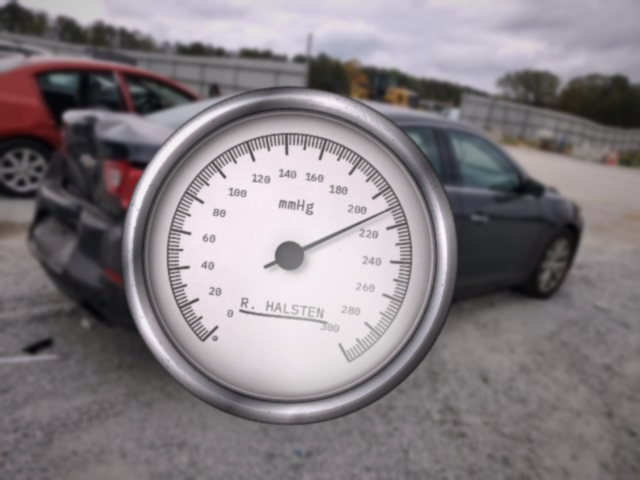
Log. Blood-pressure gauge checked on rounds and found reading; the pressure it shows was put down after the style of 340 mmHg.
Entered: 210 mmHg
